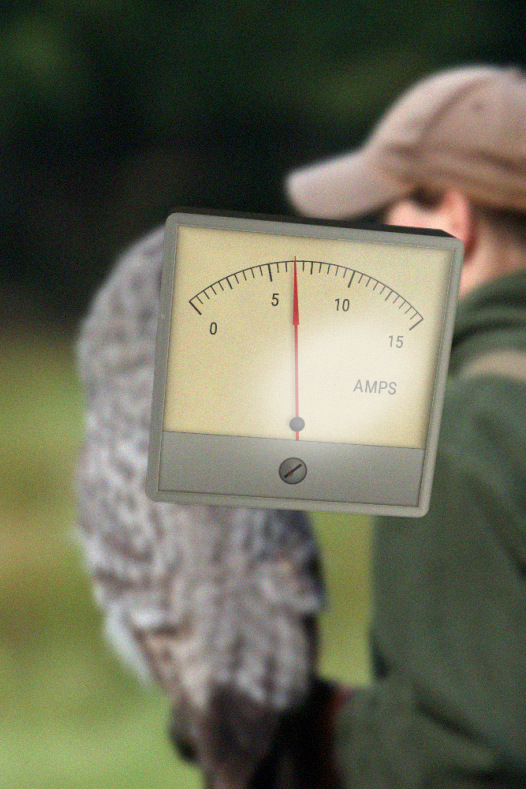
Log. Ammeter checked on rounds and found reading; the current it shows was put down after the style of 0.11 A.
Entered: 6.5 A
